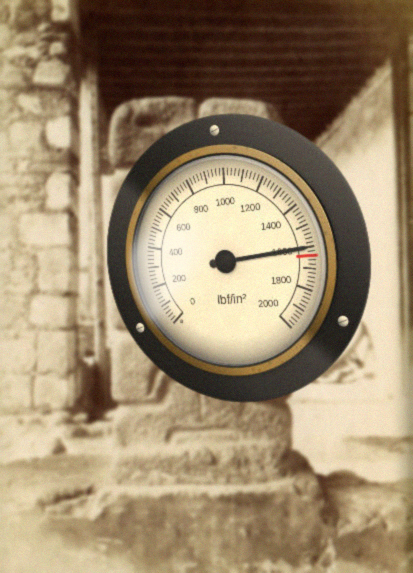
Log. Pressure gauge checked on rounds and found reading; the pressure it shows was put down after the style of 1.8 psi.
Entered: 1600 psi
